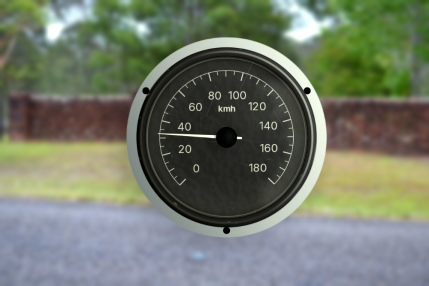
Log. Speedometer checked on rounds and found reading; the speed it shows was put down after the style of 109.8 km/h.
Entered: 32.5 km/h
